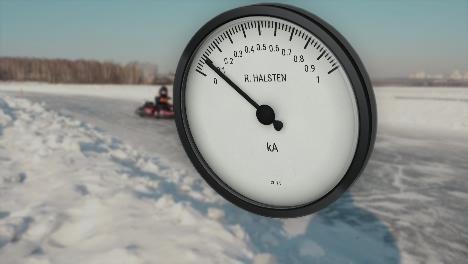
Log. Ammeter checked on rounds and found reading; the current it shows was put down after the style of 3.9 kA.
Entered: 0.1 kA
